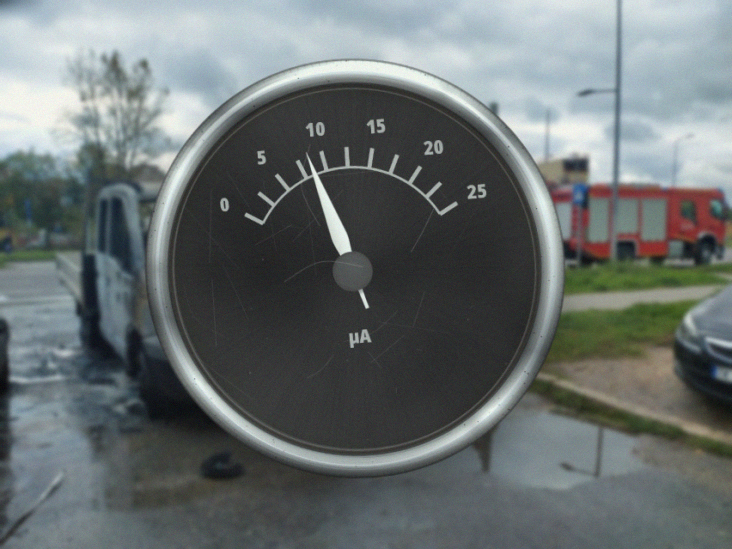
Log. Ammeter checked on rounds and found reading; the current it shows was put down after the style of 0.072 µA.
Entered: 8.75 µA
